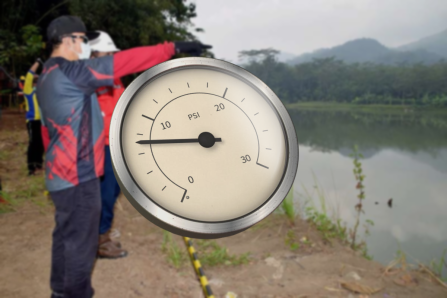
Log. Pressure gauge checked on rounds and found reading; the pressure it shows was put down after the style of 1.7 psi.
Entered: 7 psi
